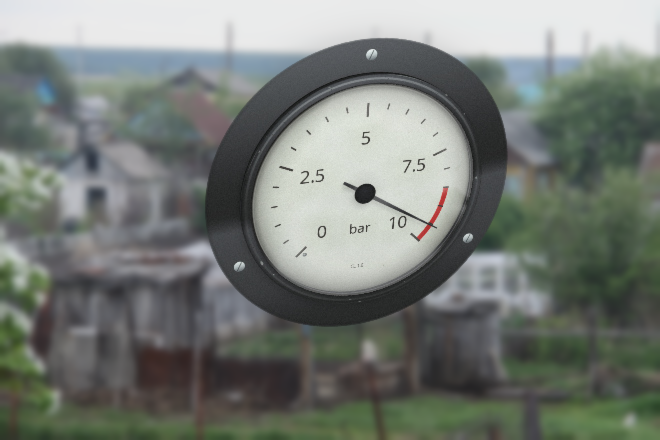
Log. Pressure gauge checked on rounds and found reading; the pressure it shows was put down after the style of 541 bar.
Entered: 9.5 bar
